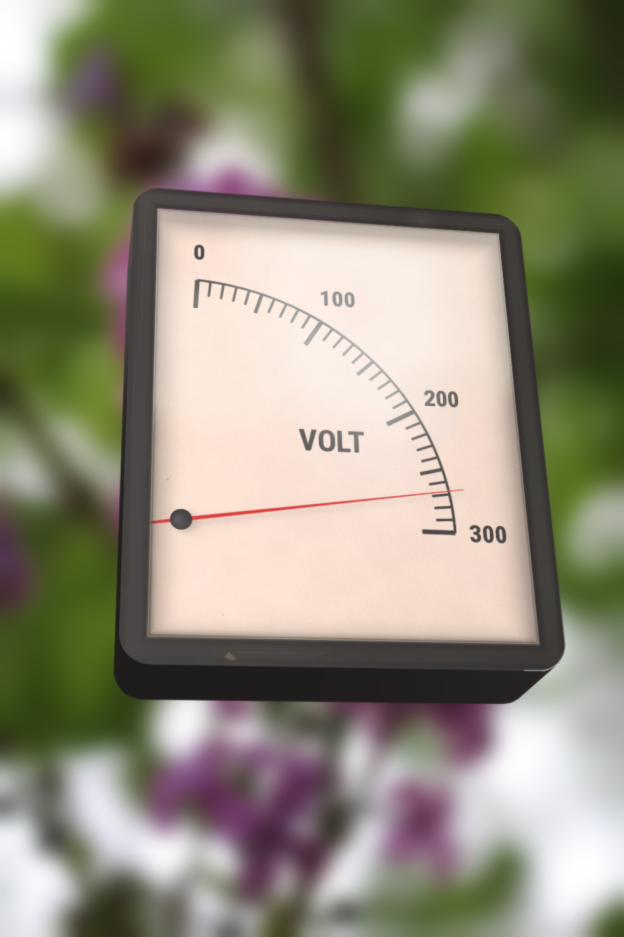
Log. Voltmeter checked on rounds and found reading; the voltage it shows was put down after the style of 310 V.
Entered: 270 V
